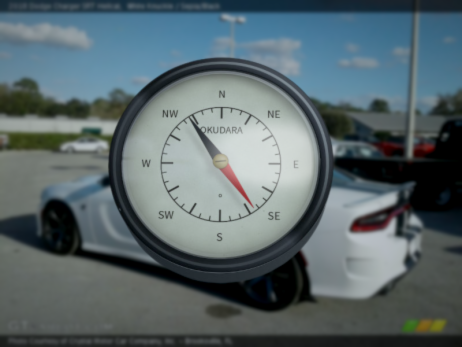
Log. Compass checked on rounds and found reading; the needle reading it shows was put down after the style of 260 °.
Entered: 145 °
